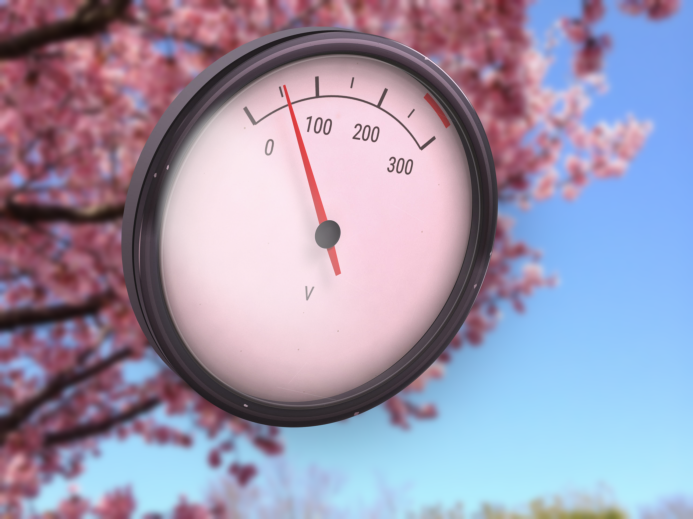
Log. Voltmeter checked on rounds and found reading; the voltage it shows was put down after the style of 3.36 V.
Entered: 50 V
